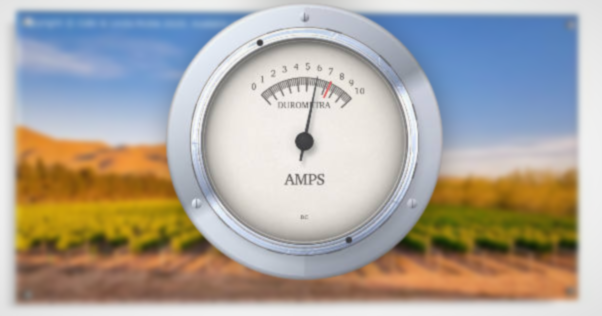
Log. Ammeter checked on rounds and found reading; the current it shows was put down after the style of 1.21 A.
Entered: 6 A
